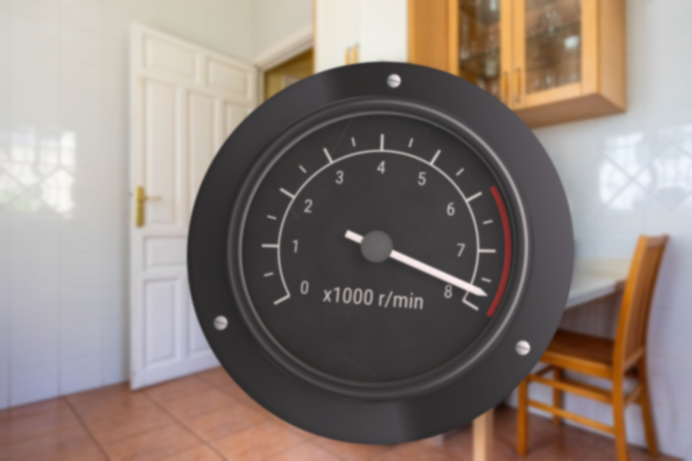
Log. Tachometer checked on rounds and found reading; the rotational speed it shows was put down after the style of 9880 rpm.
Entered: 7750 rpm
